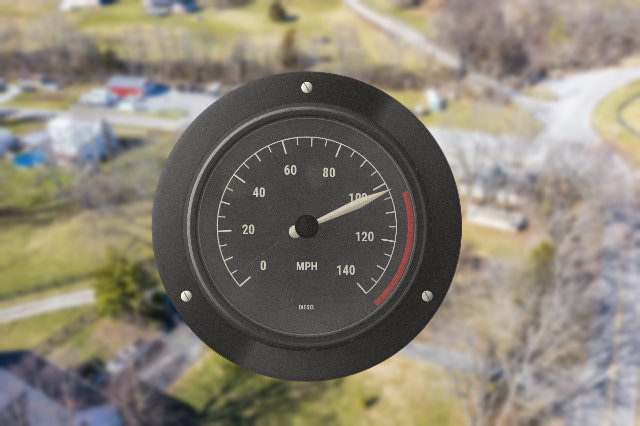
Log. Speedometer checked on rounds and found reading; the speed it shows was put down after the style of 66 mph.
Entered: 102.5 mph
